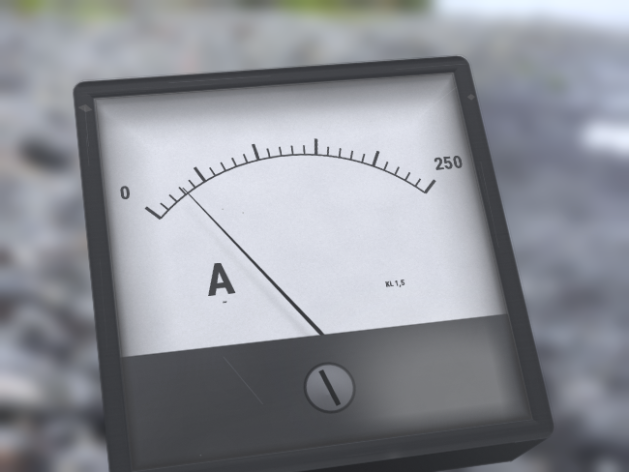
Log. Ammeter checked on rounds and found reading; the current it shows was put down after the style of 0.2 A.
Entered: 30 A
